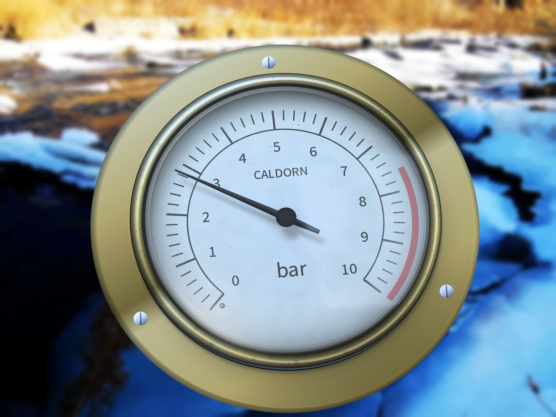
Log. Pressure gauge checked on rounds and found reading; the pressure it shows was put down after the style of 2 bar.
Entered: 2.8 bar
